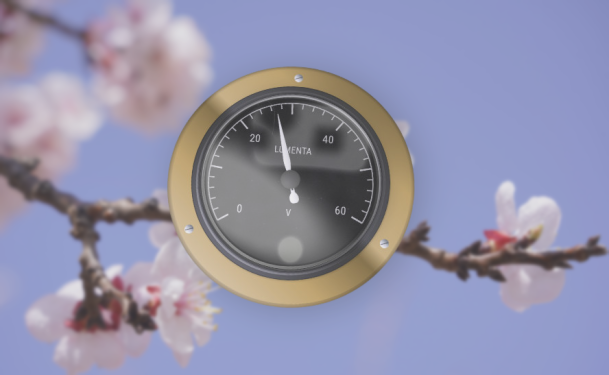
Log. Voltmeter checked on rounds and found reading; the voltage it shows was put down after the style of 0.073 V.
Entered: 27 V
